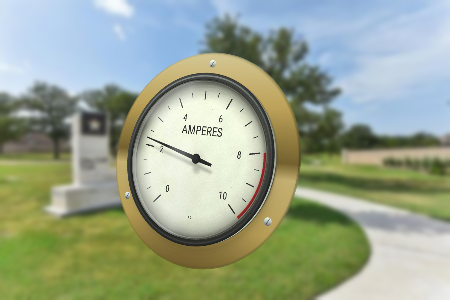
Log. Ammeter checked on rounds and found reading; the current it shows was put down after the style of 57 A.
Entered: 2.25 A
